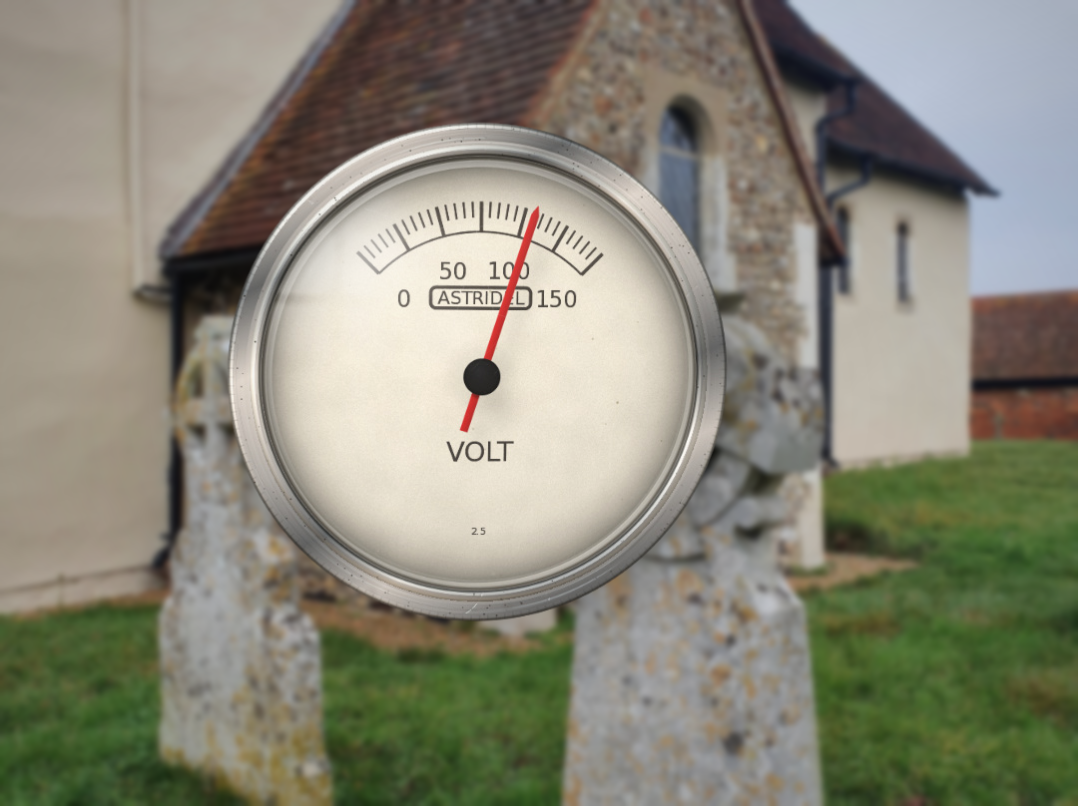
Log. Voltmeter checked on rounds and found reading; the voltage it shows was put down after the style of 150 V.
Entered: 105 V
